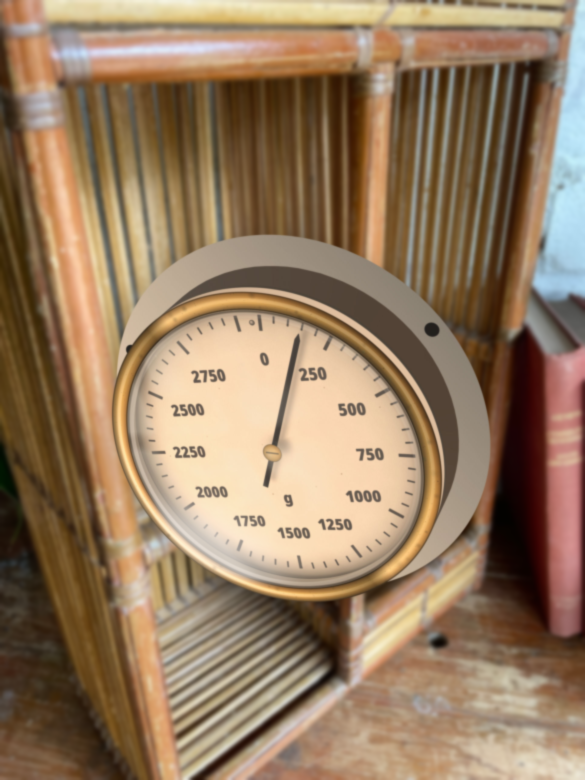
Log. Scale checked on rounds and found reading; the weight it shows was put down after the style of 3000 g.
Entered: 150 g
